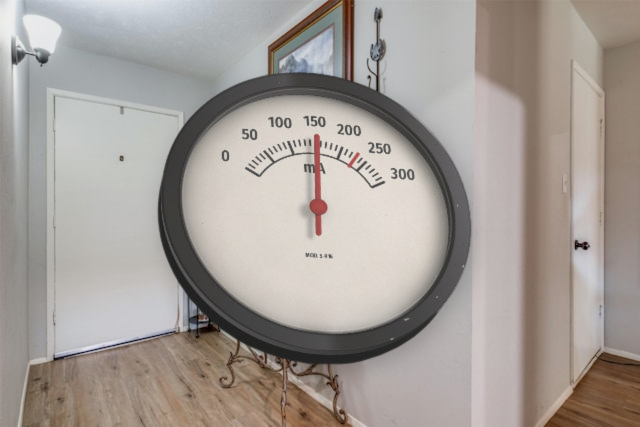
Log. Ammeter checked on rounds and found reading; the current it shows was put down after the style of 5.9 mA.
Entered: 150 mA
